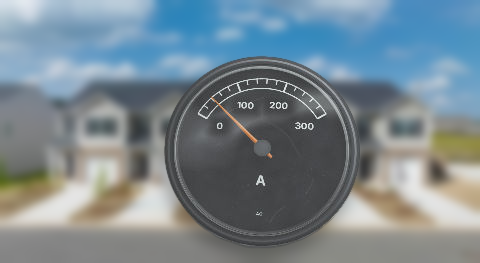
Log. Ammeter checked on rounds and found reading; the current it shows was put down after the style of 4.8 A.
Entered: 40 A
